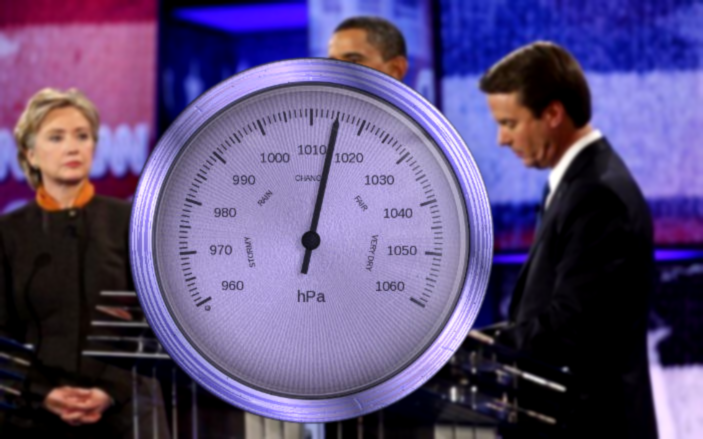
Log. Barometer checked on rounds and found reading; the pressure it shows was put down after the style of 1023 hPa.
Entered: 1015 hPa
